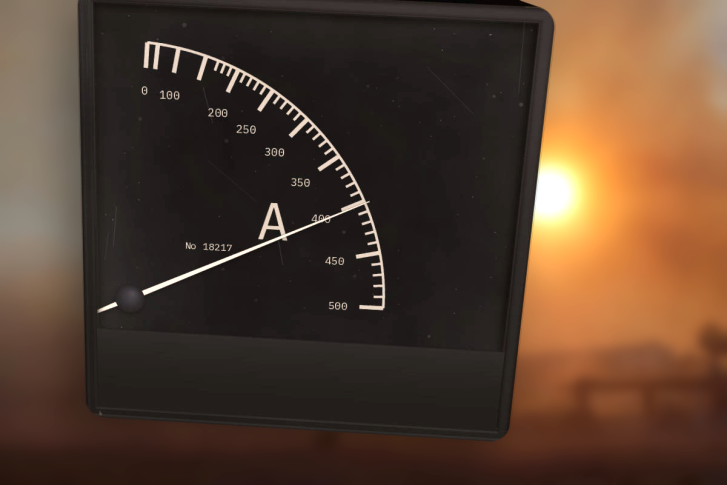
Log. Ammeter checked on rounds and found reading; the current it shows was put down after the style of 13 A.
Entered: 400 A
